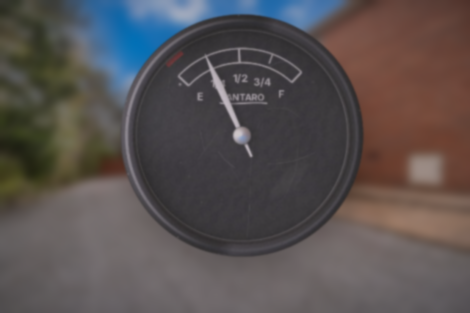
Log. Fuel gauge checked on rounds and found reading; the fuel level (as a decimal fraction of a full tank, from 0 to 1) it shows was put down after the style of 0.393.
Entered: 0.25
